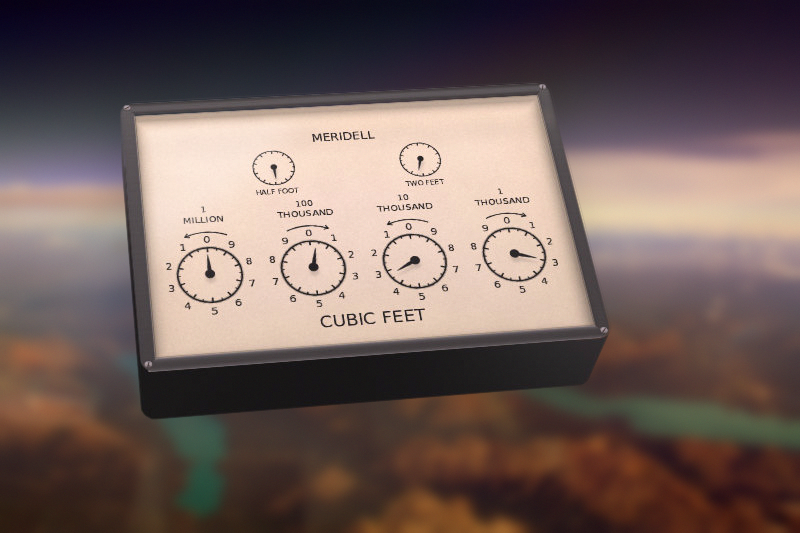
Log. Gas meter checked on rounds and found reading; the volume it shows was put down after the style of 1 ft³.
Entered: 3300 ft³
